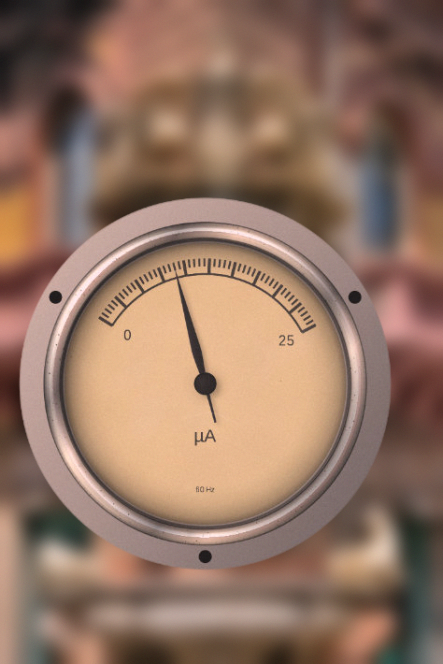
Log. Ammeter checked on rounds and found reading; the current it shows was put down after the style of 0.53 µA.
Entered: 9 µA
